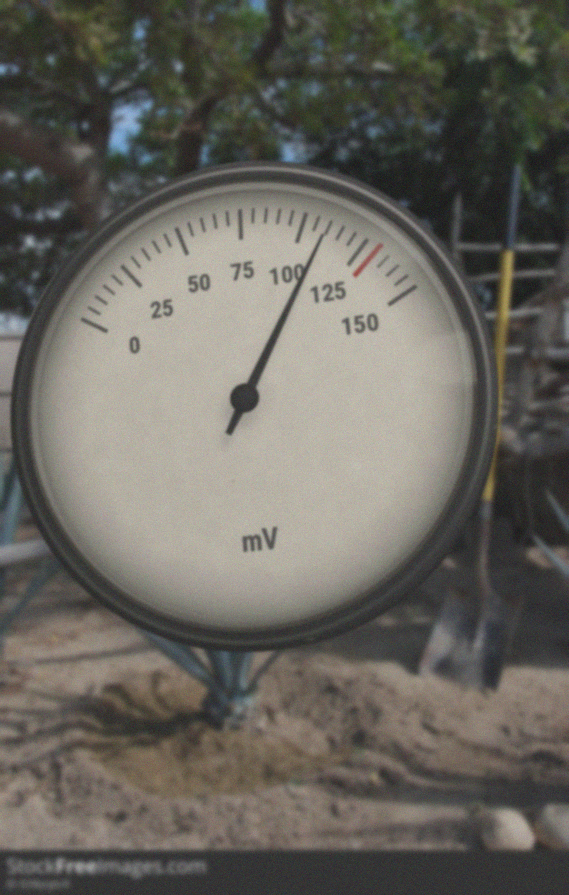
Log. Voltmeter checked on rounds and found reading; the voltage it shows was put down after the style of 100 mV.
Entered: 110 mV
